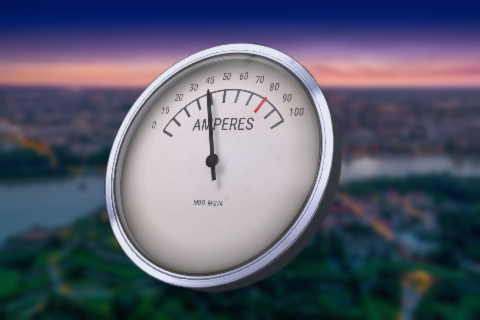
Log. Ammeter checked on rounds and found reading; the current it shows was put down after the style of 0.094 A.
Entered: 40 A
